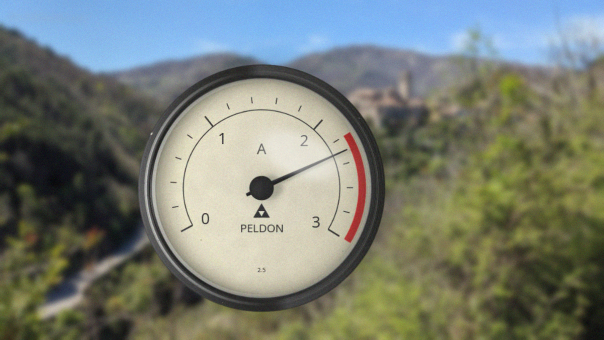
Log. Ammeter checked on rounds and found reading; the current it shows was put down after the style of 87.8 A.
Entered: 2.3 A
